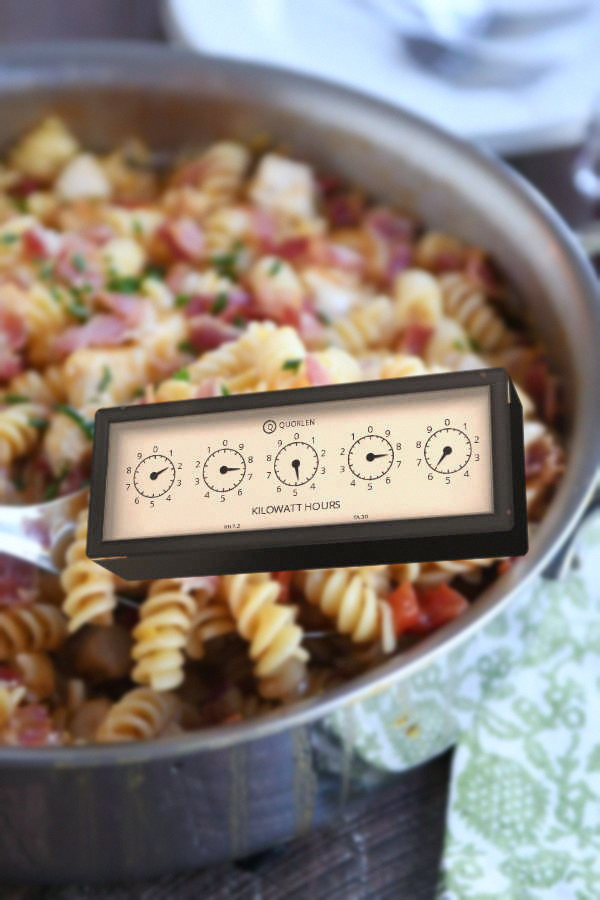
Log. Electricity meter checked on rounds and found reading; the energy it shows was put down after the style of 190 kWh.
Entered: 17476 kWh
